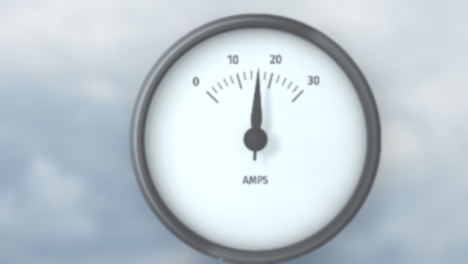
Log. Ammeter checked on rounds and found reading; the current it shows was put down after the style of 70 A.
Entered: 16 A
